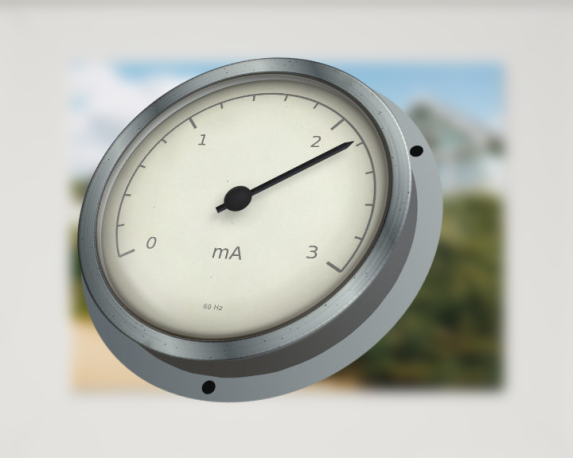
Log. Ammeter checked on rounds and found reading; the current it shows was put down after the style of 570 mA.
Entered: 2.2 mA
